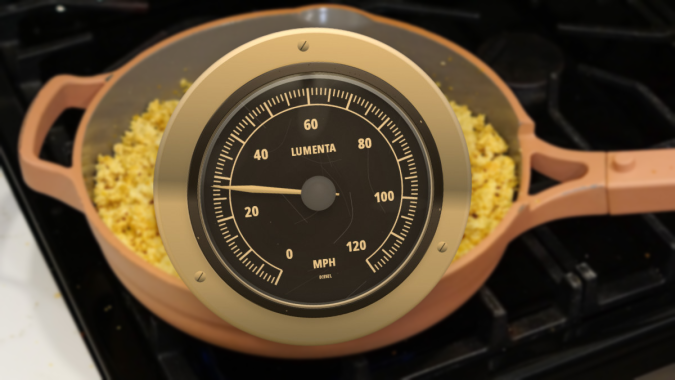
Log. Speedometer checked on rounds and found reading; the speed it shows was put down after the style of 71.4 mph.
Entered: 28 mph
